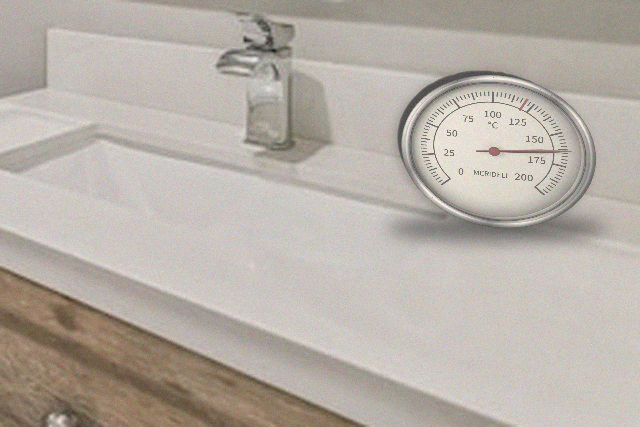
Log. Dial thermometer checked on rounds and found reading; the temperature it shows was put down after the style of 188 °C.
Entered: 162.5 °C
